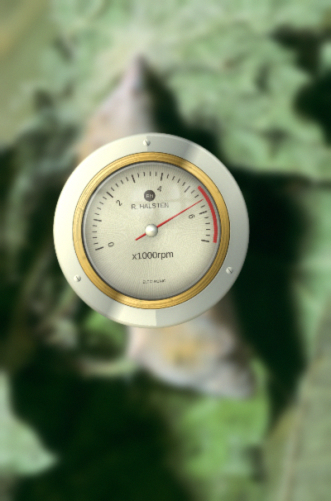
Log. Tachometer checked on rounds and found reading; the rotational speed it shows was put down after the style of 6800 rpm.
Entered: 5600 rpm
